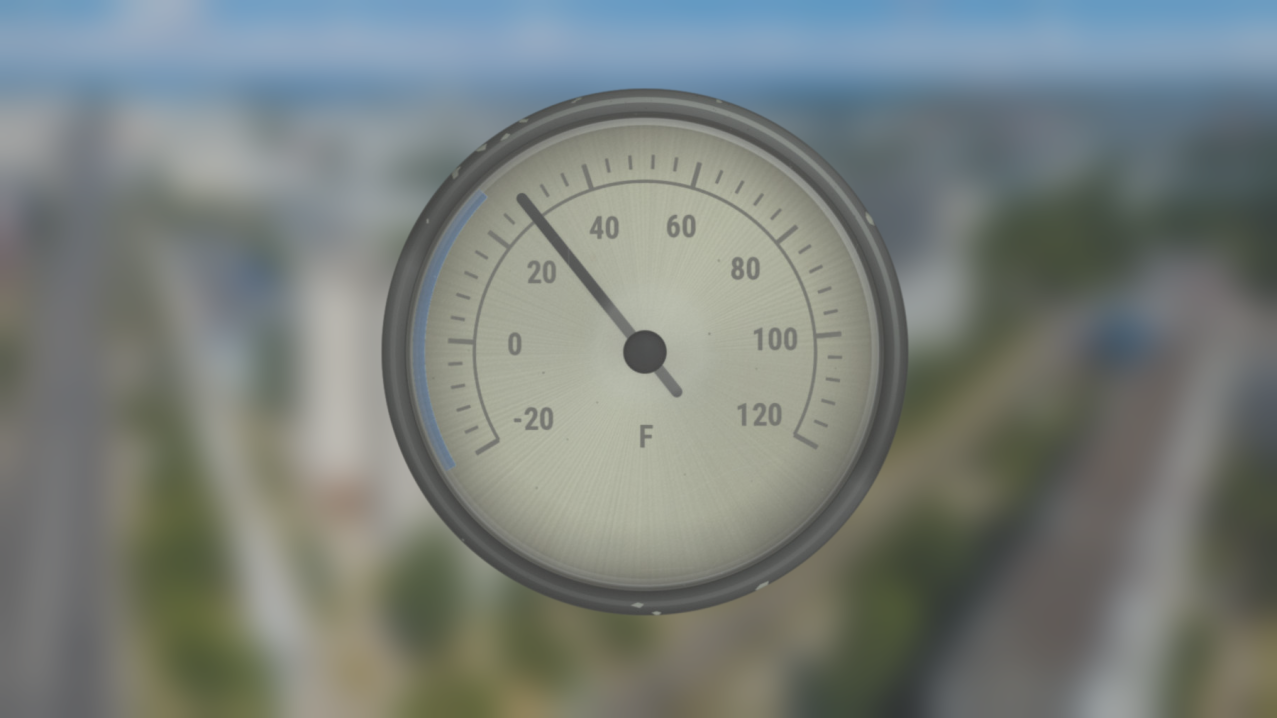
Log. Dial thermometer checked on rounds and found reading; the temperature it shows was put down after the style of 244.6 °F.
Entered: 28 °F
